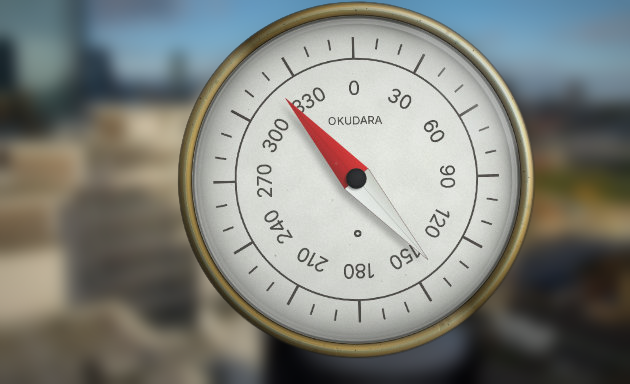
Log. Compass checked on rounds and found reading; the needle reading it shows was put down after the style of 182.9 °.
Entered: 320 °
